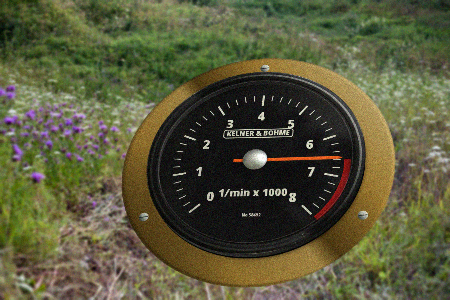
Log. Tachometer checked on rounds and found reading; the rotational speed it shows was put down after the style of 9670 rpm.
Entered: 6600 rpm
